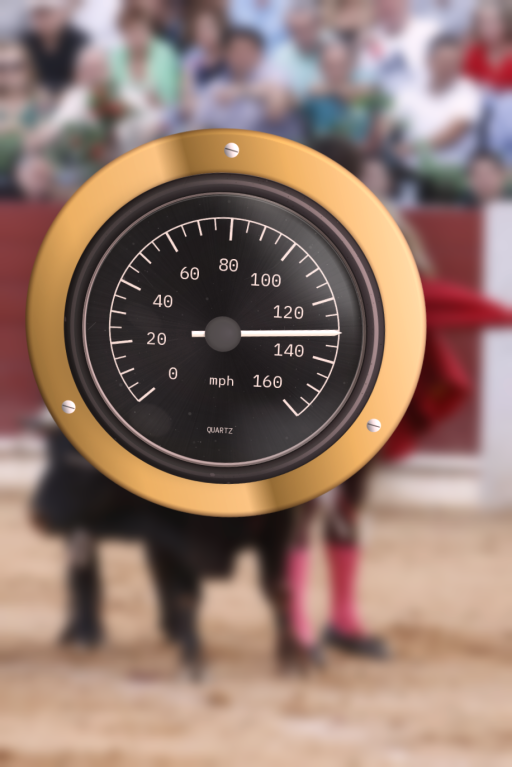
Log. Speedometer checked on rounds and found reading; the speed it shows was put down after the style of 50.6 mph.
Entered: 130 mph
